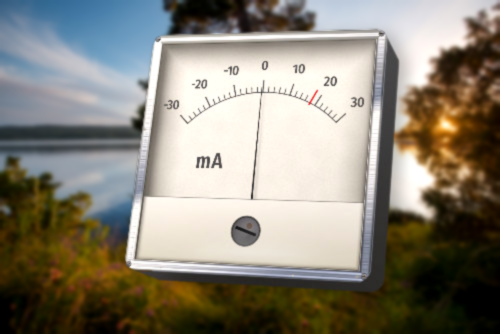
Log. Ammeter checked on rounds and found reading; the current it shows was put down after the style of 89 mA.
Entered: 0 mA
